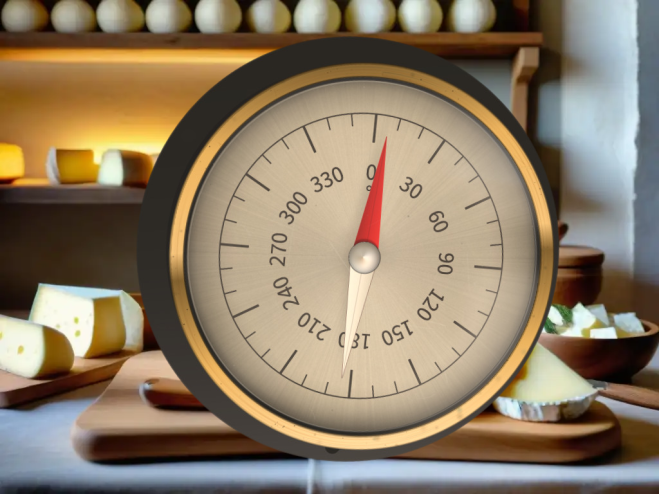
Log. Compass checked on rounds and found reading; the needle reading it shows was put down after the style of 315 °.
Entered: 5 °
